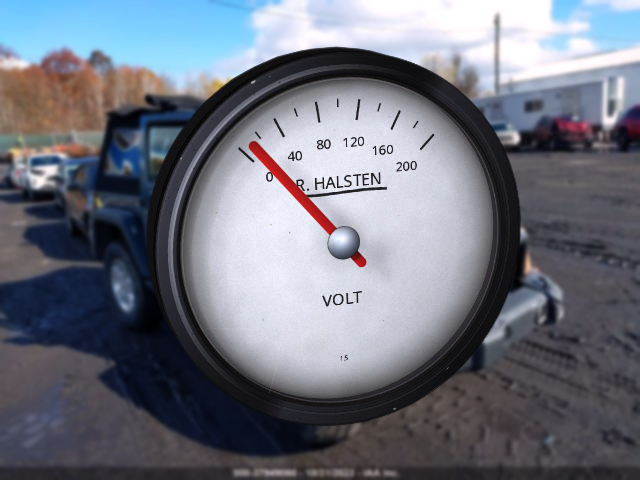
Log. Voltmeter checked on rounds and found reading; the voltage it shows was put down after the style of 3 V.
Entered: 10 V
